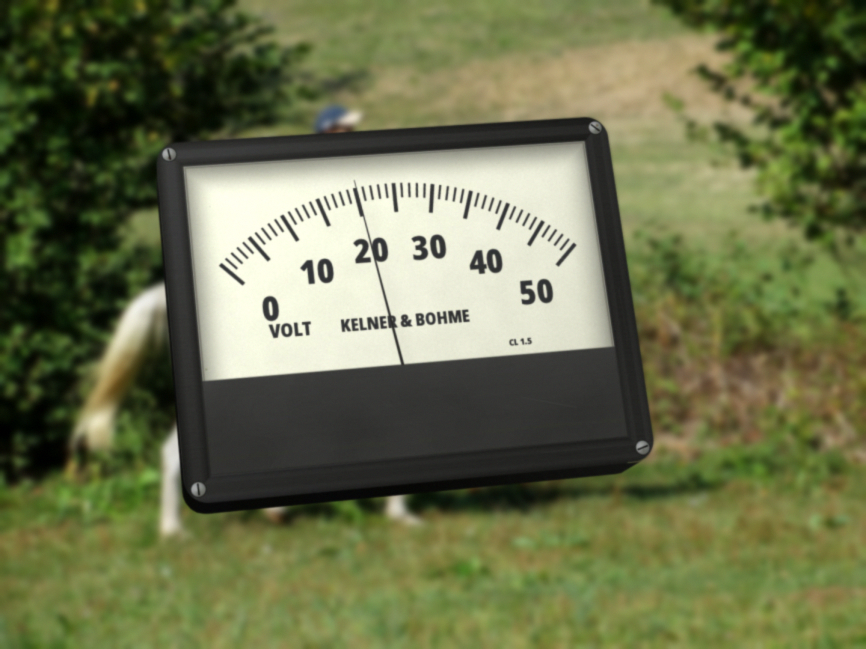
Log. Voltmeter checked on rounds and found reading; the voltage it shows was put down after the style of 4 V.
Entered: 20 V
